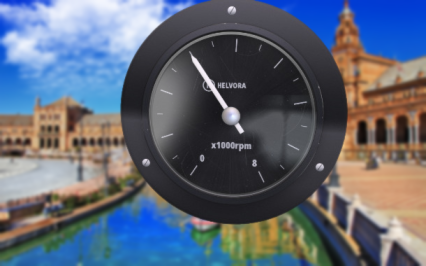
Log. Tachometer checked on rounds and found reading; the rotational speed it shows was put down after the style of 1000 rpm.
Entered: 3000 rpm
